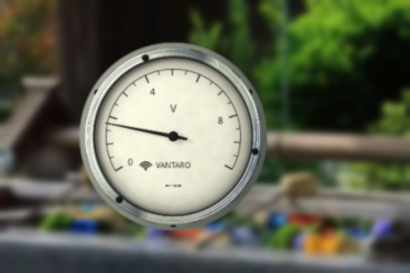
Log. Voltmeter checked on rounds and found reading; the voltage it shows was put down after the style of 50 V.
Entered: 1.75 V
